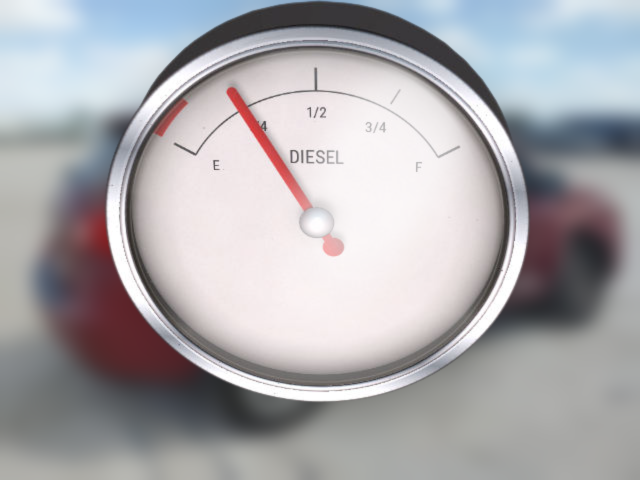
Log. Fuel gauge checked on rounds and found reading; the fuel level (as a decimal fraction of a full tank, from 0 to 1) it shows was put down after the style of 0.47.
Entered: 0.25
